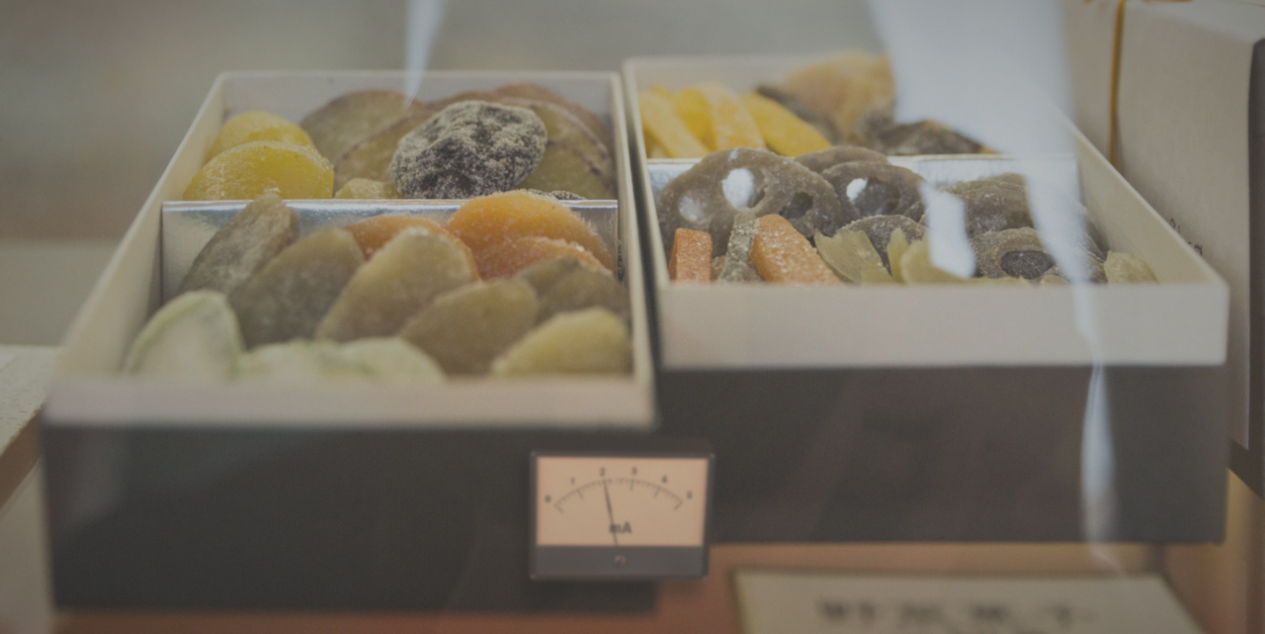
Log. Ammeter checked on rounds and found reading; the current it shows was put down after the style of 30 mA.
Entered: 2 mA
